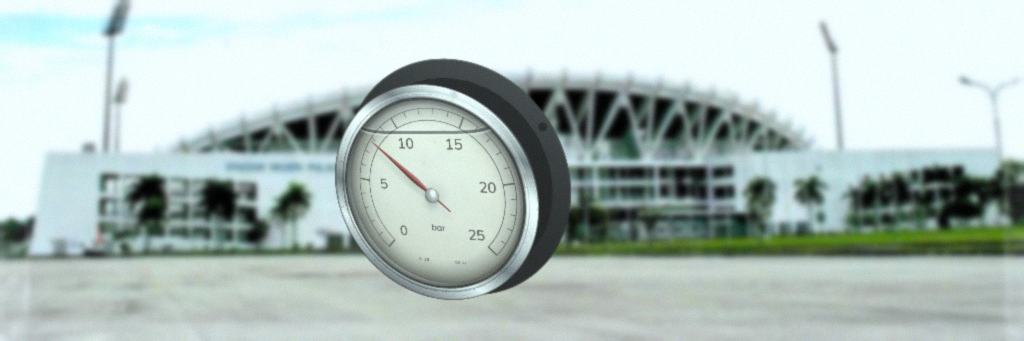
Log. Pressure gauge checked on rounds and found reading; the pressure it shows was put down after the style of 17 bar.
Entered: 8 bar
